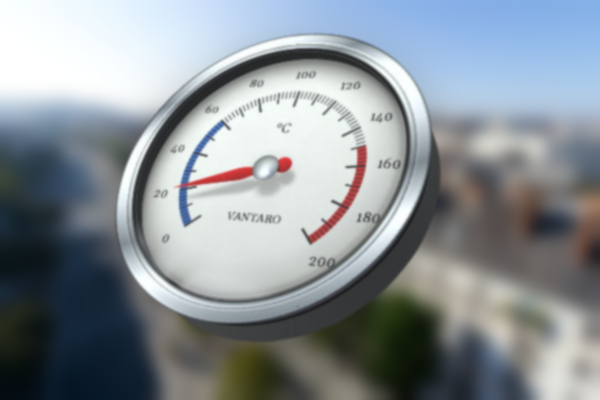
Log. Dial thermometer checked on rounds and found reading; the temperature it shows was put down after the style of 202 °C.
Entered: 20 °C
